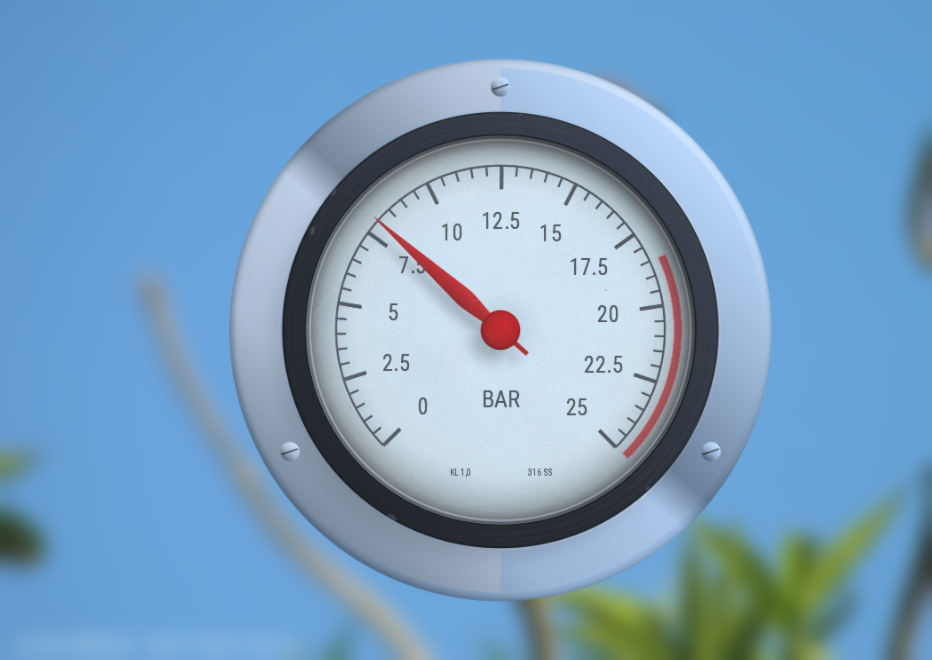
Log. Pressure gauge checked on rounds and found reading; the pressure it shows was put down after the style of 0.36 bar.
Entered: 8 bar
